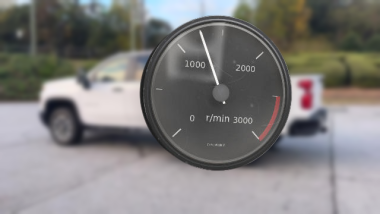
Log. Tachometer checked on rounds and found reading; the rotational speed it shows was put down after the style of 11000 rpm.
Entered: 1250 rpm
